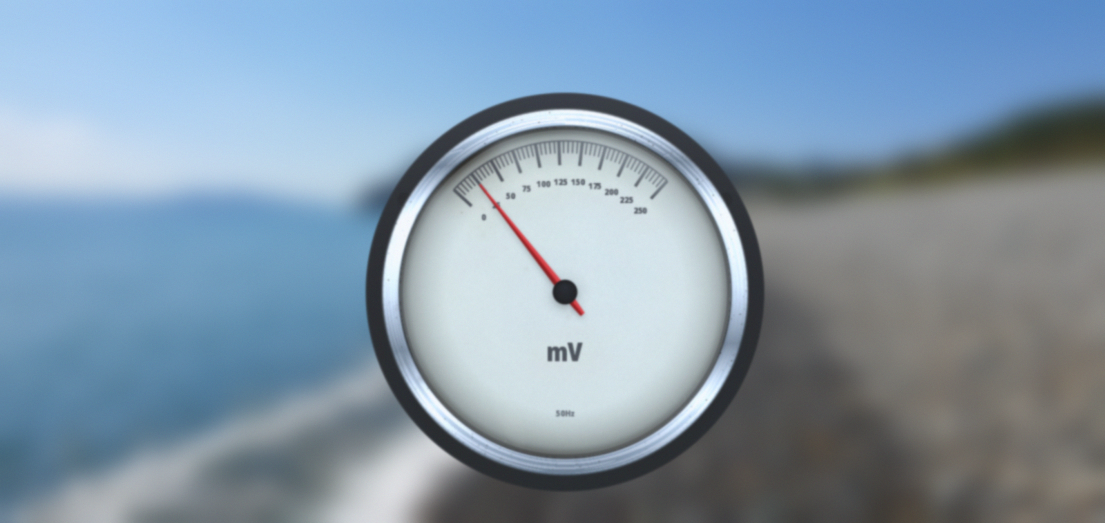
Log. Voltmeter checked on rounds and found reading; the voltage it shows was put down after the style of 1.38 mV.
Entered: 25 mV
